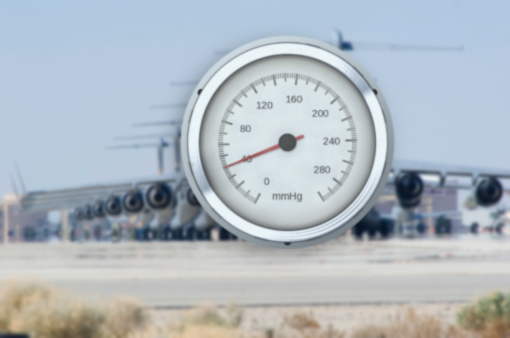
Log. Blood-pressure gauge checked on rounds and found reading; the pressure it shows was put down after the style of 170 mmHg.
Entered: 40 mmHg
